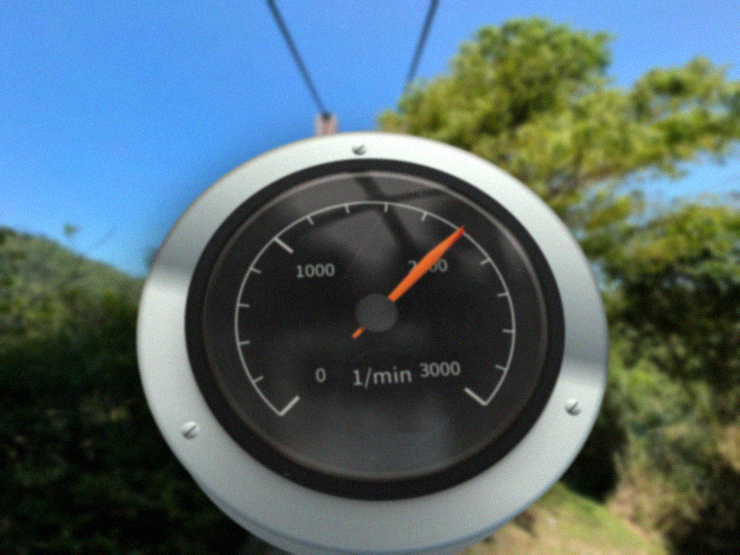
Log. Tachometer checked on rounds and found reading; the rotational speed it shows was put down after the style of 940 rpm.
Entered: 2000 rpm
